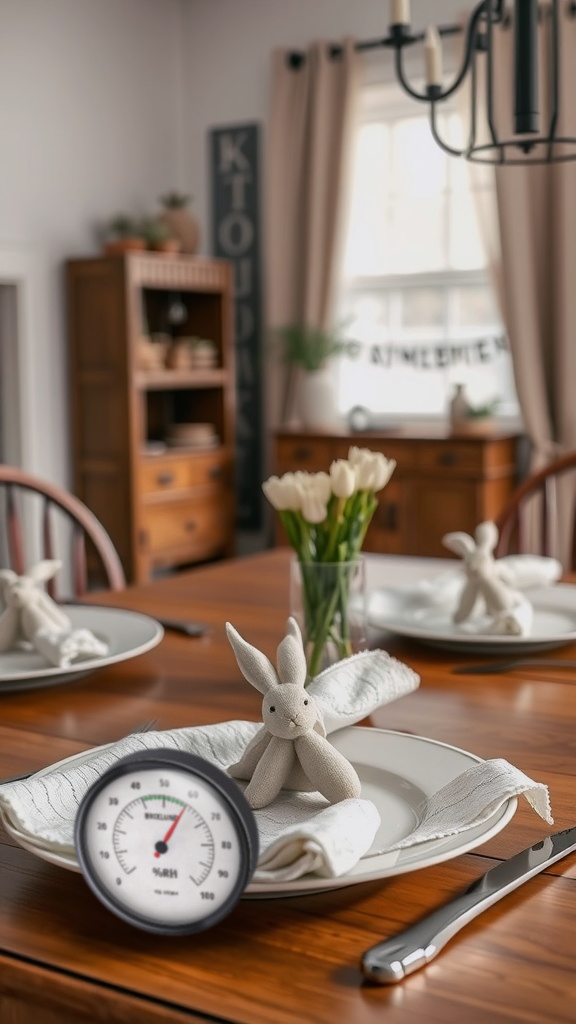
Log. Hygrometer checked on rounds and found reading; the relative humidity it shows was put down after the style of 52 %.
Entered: 60 %
